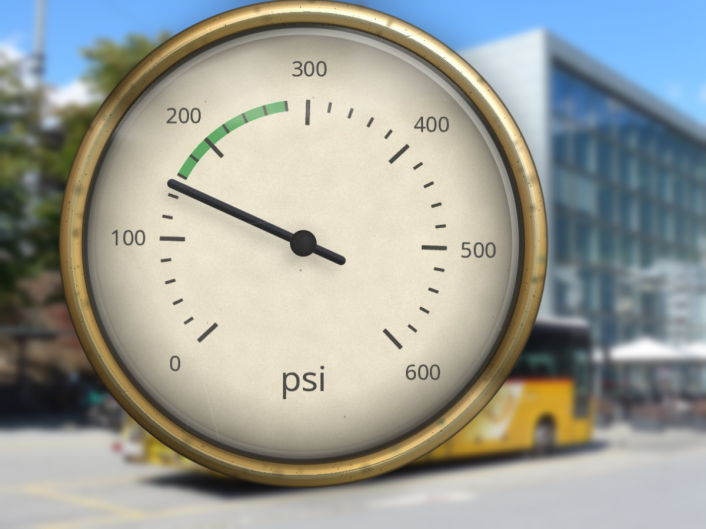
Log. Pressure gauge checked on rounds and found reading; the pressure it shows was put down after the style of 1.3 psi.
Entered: 150 psi
